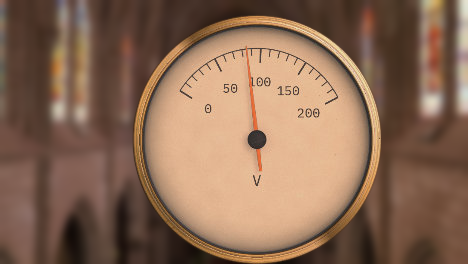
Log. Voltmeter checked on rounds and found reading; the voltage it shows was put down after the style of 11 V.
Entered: 85 V
